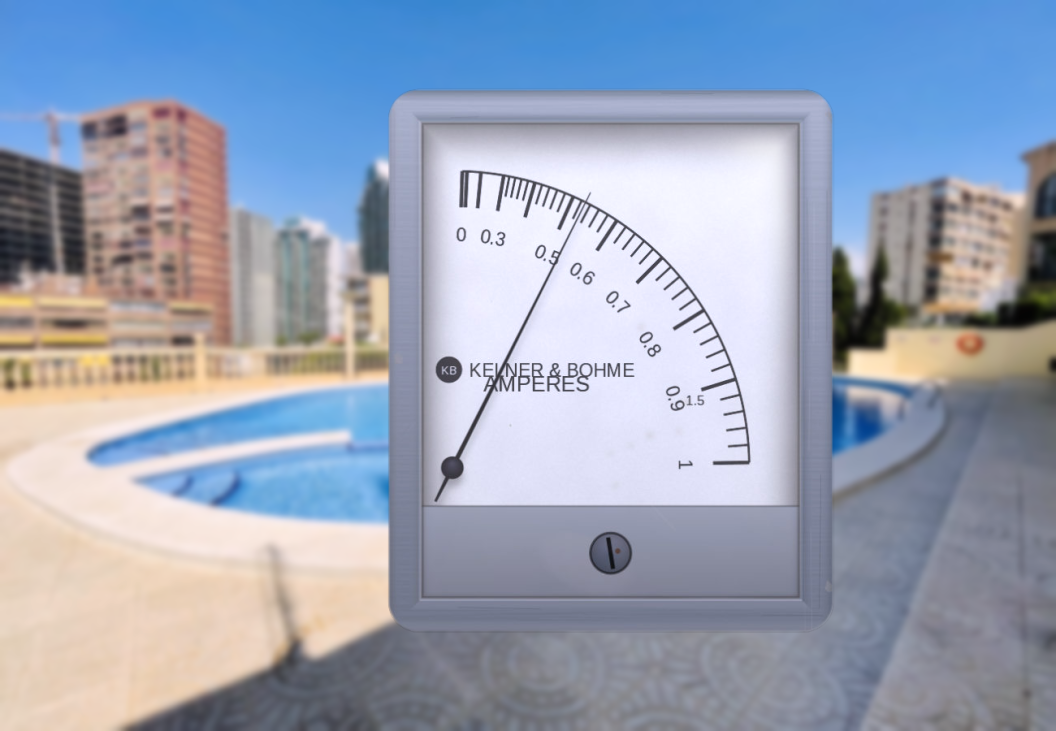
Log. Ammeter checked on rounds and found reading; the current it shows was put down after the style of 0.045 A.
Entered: 0.53 A
